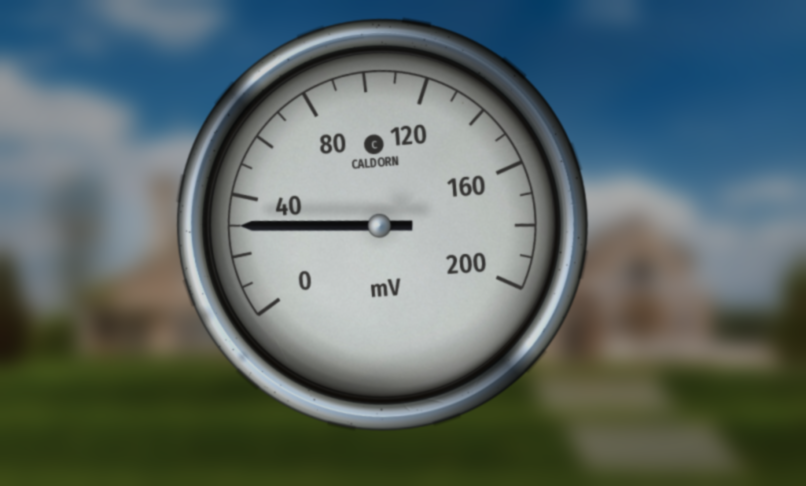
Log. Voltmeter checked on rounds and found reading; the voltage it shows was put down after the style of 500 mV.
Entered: 30 mV
